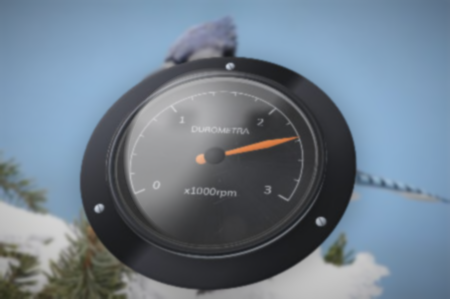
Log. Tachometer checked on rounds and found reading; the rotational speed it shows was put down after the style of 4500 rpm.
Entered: 2400 rpm
